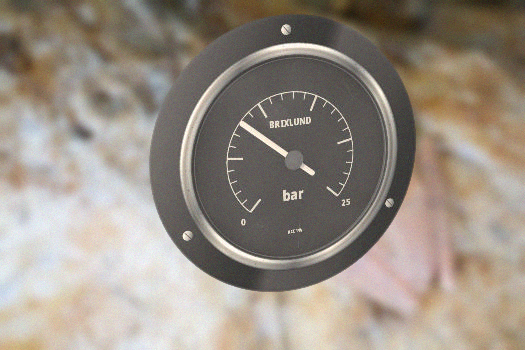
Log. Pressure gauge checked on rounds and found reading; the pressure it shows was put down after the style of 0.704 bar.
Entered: 8 bar
